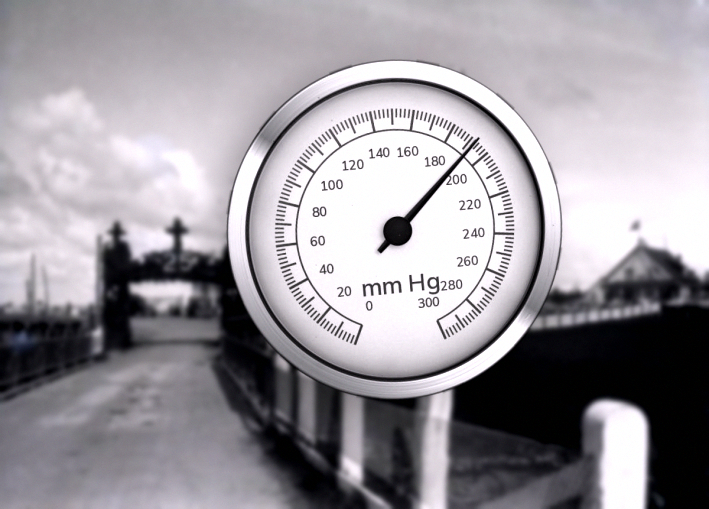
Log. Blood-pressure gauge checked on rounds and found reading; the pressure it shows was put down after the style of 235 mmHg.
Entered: 192 mmHg
